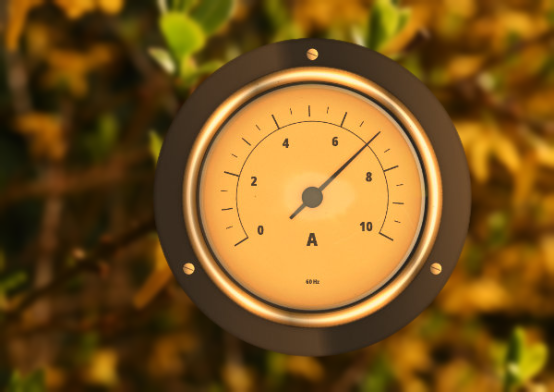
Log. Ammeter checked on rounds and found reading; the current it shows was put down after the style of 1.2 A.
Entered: 7 A
